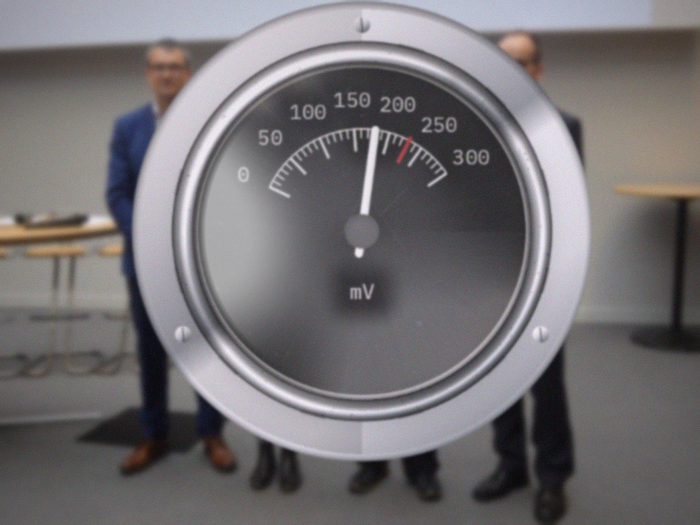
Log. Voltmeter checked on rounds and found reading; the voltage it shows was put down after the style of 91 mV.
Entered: 180 mV
